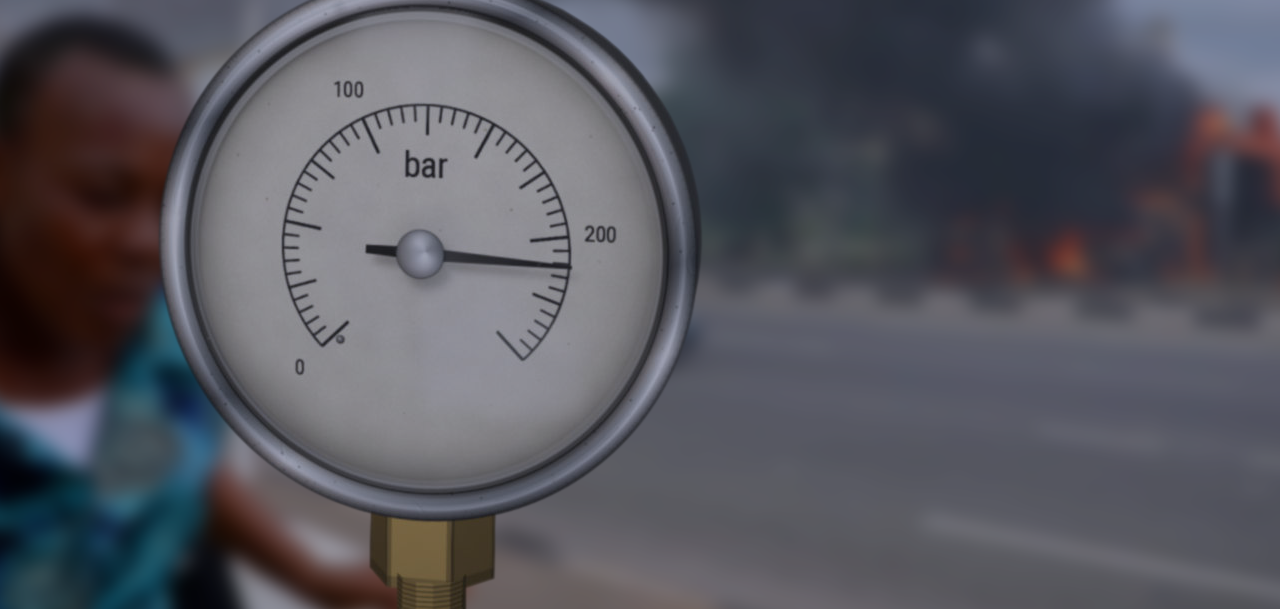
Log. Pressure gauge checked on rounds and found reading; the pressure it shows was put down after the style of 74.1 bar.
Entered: 210 bar
